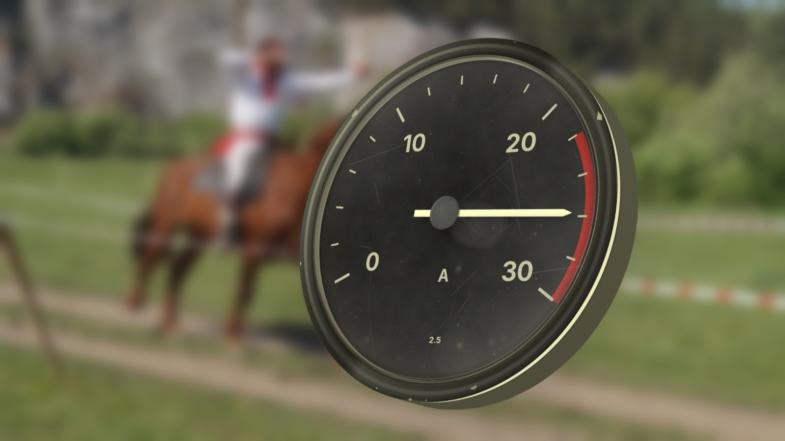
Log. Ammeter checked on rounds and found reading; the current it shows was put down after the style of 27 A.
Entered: 26 A
